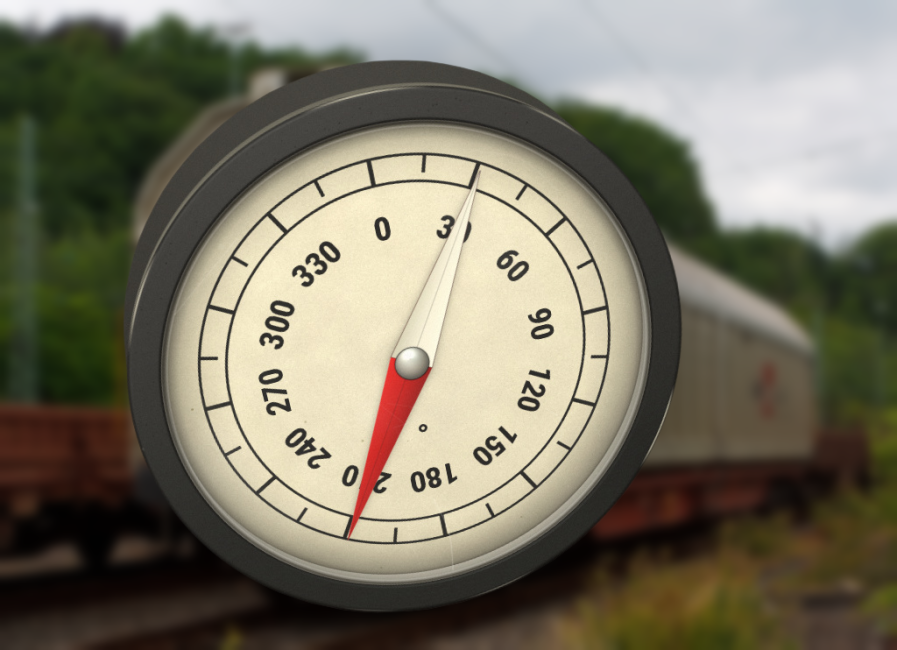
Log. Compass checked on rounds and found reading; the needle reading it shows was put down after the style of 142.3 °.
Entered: 210 °
